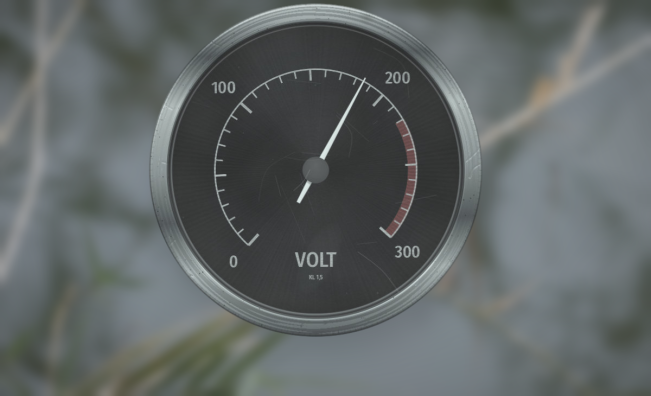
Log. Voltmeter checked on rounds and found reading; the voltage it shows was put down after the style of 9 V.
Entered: 185 V
